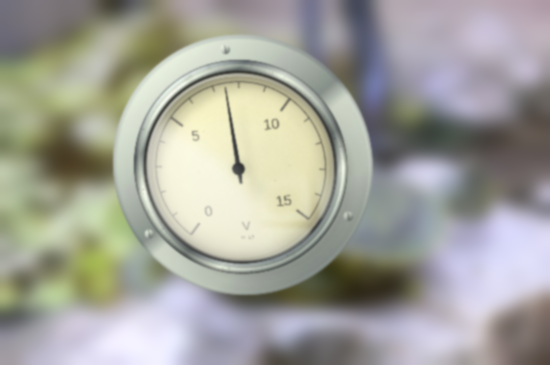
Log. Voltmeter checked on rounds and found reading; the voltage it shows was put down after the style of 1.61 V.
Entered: 7.5 V
